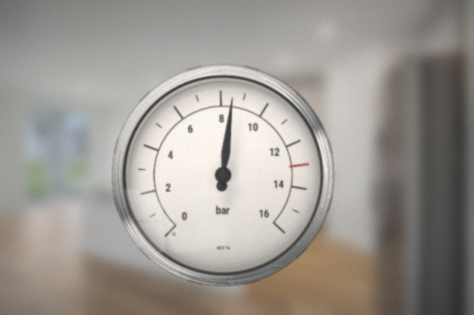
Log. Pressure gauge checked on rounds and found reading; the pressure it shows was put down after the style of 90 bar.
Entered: 8.5 bar
